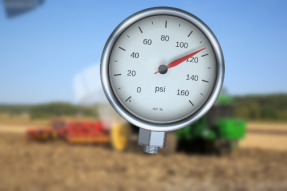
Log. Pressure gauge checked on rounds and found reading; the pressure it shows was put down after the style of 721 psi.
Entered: 115 psi
